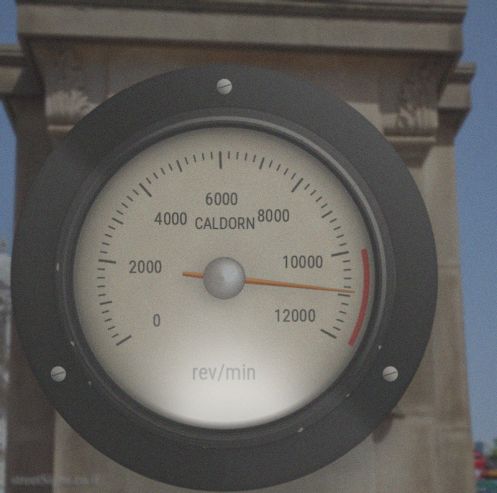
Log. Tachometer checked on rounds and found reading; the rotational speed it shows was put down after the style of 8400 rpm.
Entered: 10900 rpm
